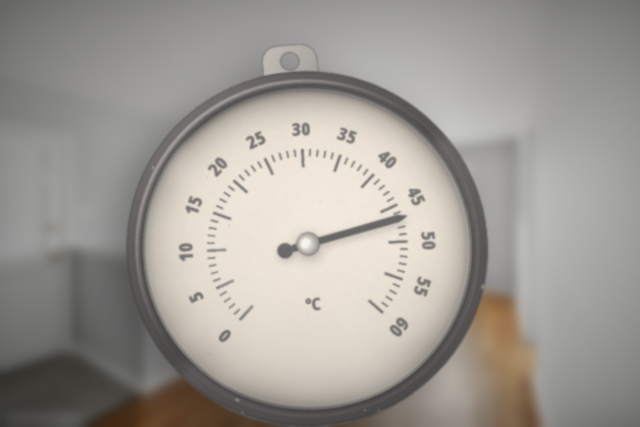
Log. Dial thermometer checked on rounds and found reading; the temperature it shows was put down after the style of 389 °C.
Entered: 47 °C
